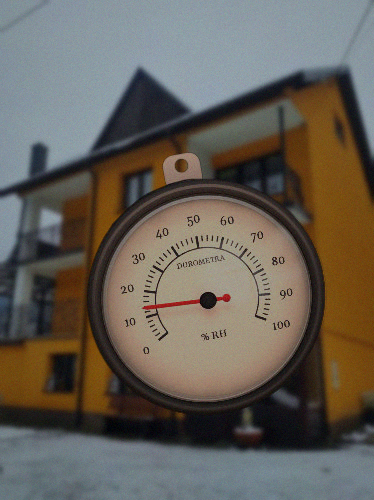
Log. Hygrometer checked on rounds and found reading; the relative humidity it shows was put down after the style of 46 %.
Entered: 14 %
